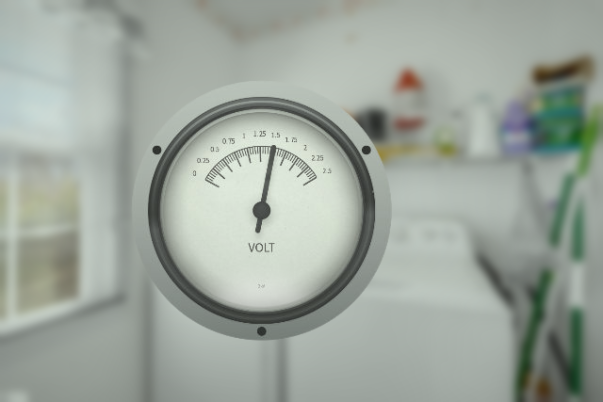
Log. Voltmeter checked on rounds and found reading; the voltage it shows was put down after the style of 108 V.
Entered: 1.5 V
